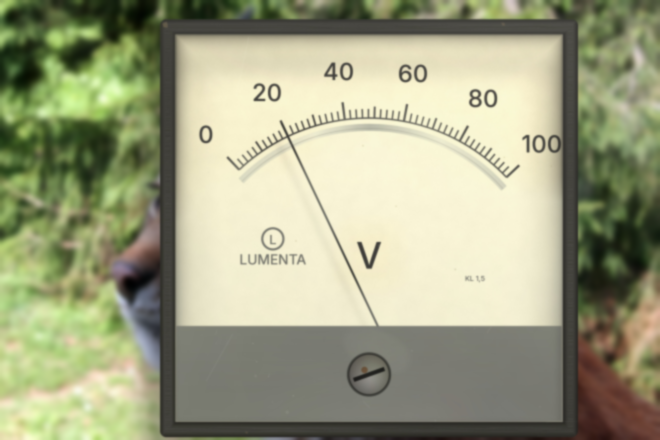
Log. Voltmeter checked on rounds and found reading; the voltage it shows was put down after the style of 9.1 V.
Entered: 20 V
